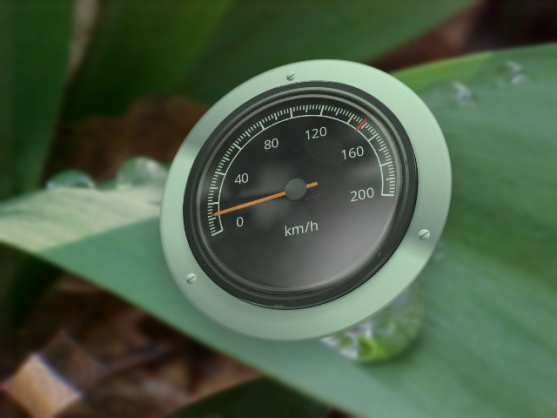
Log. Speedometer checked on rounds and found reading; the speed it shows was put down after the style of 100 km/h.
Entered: 10 km/h
